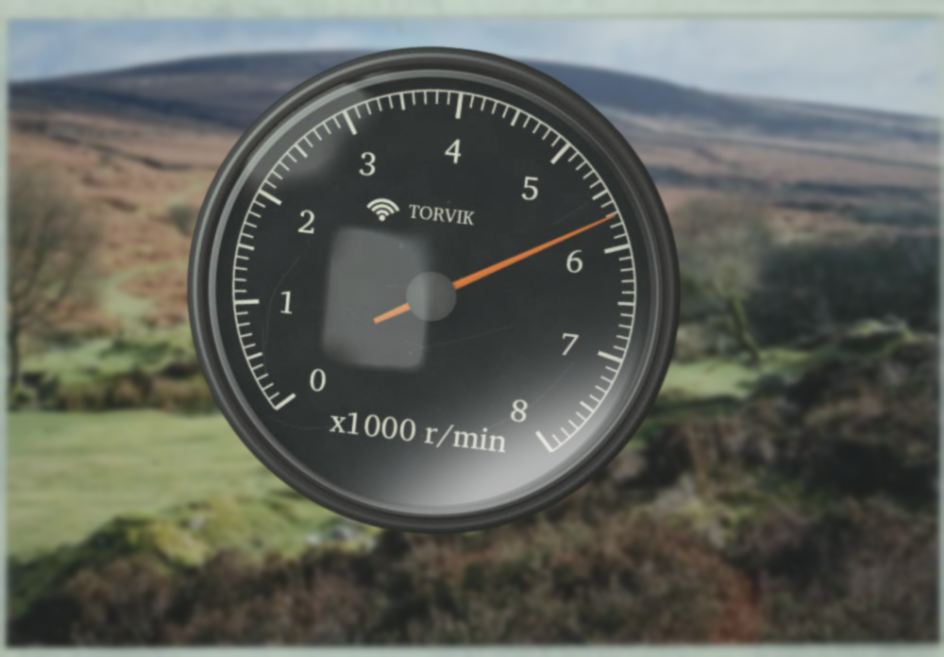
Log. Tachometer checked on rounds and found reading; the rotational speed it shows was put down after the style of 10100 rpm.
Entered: 5700 rpm
